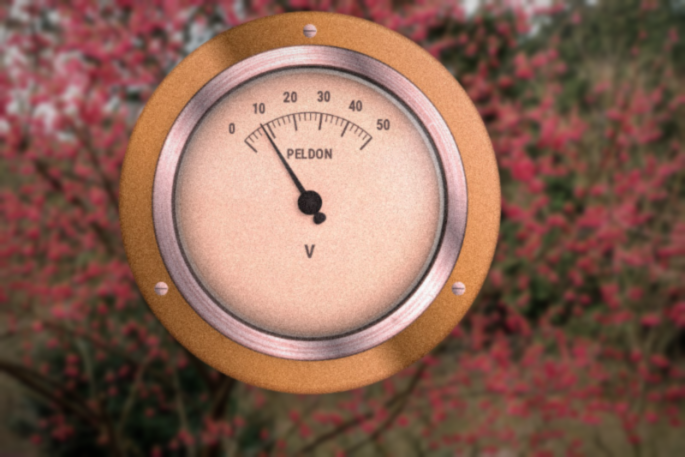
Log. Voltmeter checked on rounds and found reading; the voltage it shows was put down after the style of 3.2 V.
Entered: 8 V
